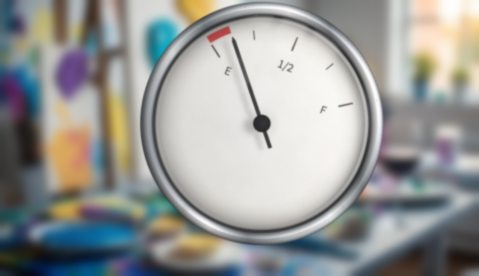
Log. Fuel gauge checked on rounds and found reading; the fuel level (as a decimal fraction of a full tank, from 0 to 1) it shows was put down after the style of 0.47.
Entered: 0.125
